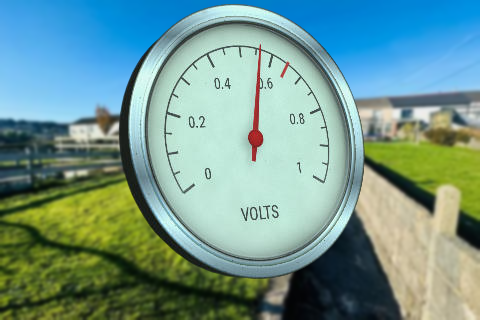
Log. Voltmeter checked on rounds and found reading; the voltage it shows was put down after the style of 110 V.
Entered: 0.55 V
